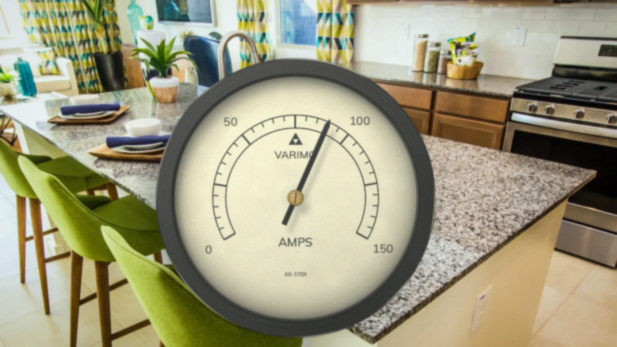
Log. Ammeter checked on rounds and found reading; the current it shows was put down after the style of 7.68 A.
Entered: 90 A
